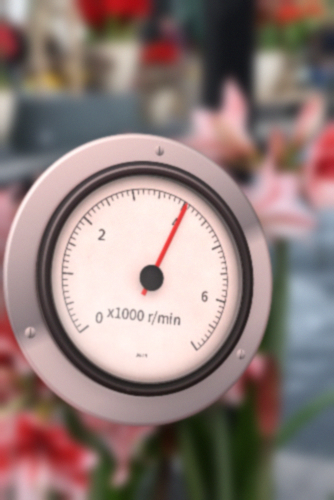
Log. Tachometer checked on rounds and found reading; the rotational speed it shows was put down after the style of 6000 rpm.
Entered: 4000 rpm
